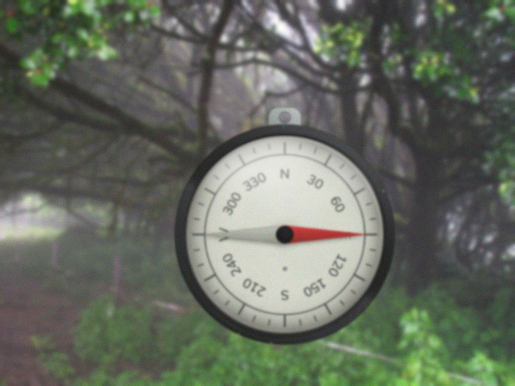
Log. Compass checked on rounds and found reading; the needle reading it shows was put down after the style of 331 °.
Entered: 90 °
